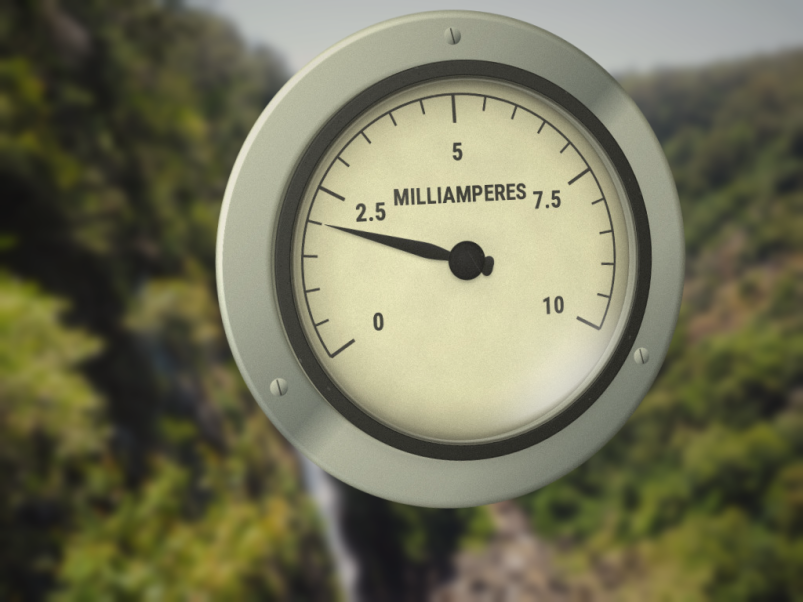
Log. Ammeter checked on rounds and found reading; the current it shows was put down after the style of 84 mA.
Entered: 2 mA
